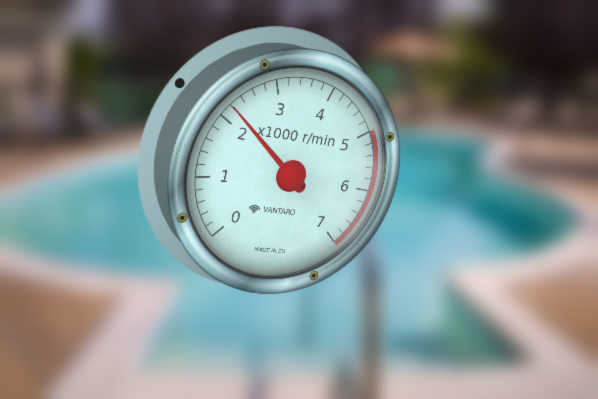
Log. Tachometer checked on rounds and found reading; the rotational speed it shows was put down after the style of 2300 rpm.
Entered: 2200 rpm
